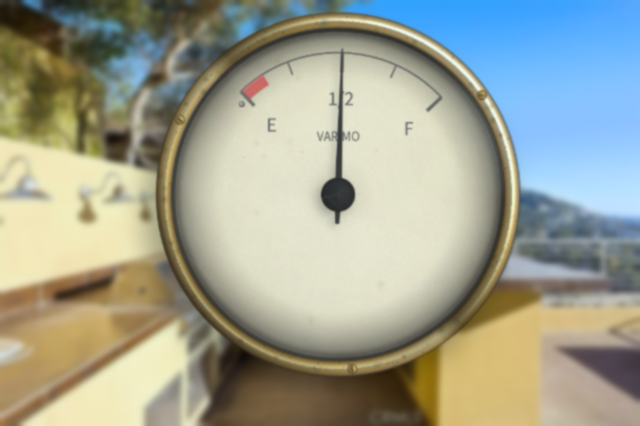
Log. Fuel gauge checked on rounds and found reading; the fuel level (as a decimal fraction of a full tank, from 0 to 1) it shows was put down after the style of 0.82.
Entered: 0.5
